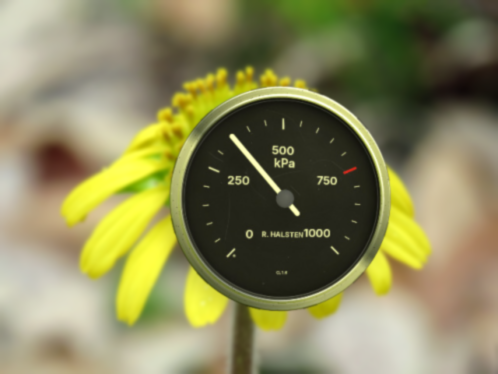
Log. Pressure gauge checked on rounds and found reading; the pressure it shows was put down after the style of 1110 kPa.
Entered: 350 kPa
